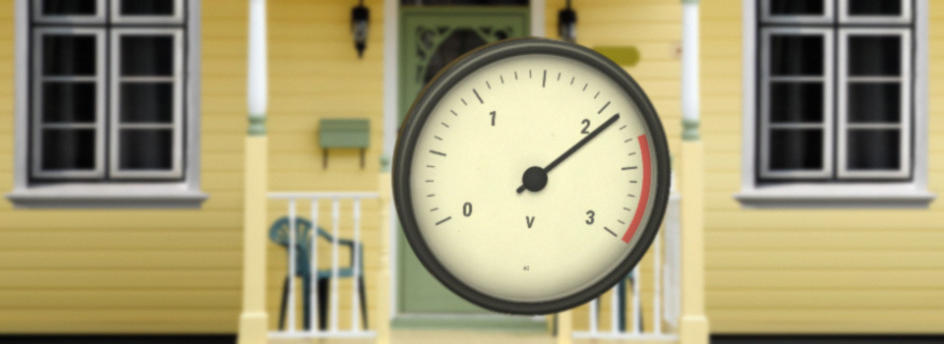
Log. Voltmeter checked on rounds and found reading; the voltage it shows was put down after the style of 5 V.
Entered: 2.1 V
